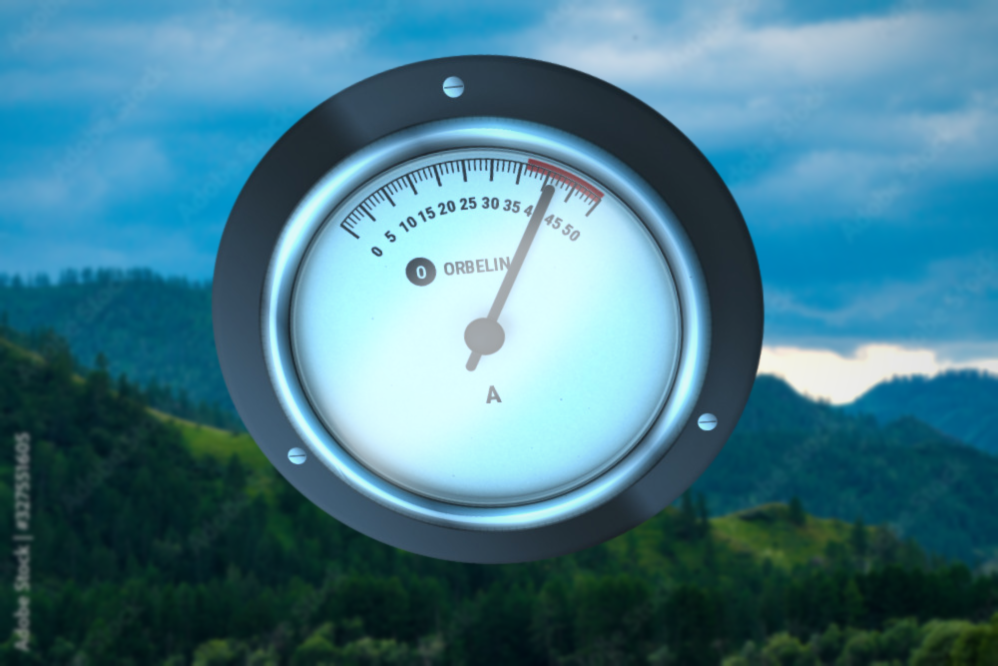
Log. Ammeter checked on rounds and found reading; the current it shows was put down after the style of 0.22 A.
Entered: 41 A
